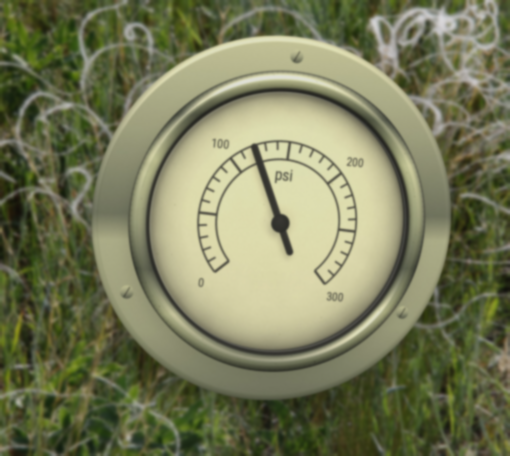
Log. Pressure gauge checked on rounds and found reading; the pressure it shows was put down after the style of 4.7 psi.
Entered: 120 psi
